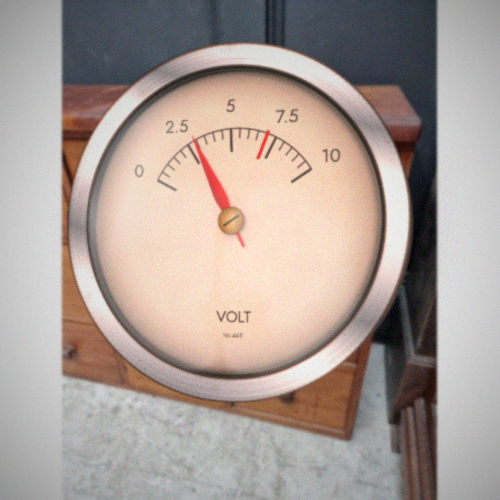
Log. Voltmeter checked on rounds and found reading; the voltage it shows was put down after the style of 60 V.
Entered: 3 V
